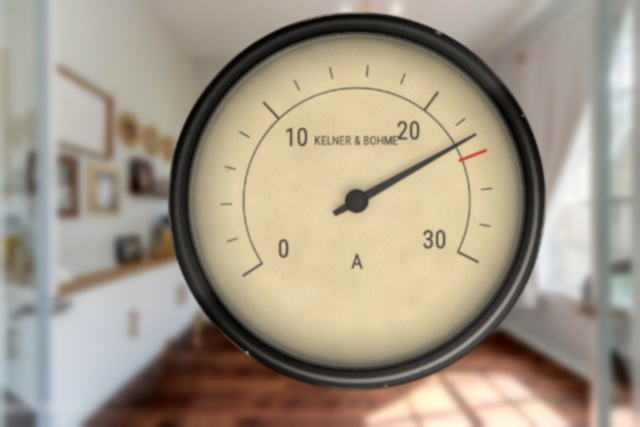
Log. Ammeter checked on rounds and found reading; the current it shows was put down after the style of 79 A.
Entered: 23 A
